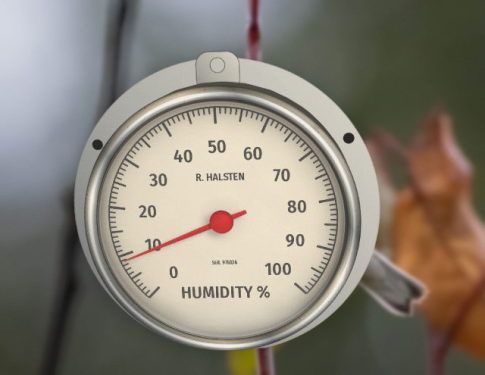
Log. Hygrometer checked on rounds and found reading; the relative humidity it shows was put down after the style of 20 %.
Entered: 9 %
